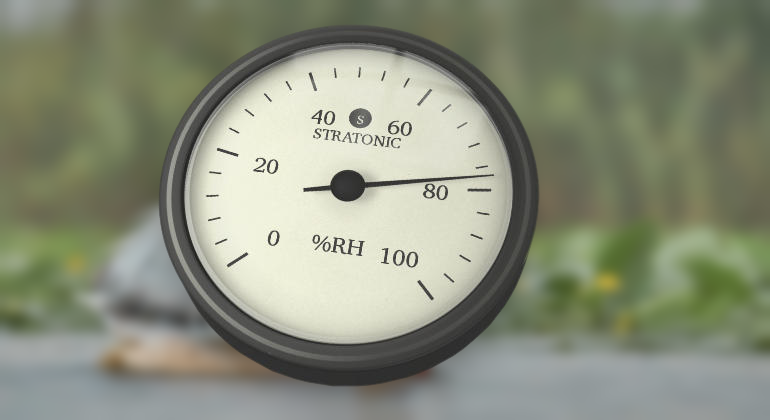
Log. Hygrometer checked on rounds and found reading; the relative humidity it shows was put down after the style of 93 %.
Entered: 78 %
